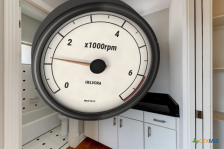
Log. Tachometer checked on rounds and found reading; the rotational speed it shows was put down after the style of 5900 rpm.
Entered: 1250 rpm
